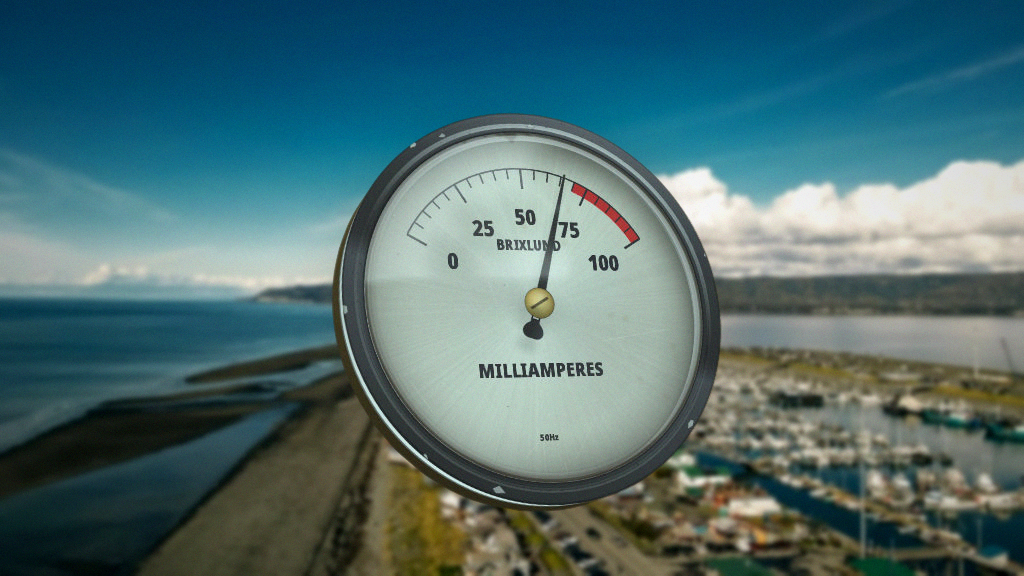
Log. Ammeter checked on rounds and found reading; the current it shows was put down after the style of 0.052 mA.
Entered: 65 mA
